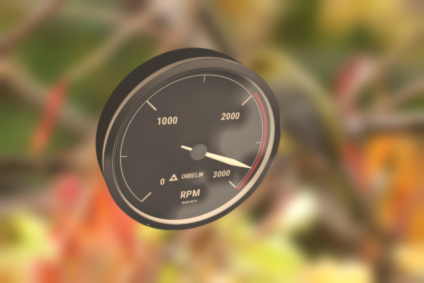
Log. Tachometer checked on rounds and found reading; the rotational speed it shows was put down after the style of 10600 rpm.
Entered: 2750 rpm
